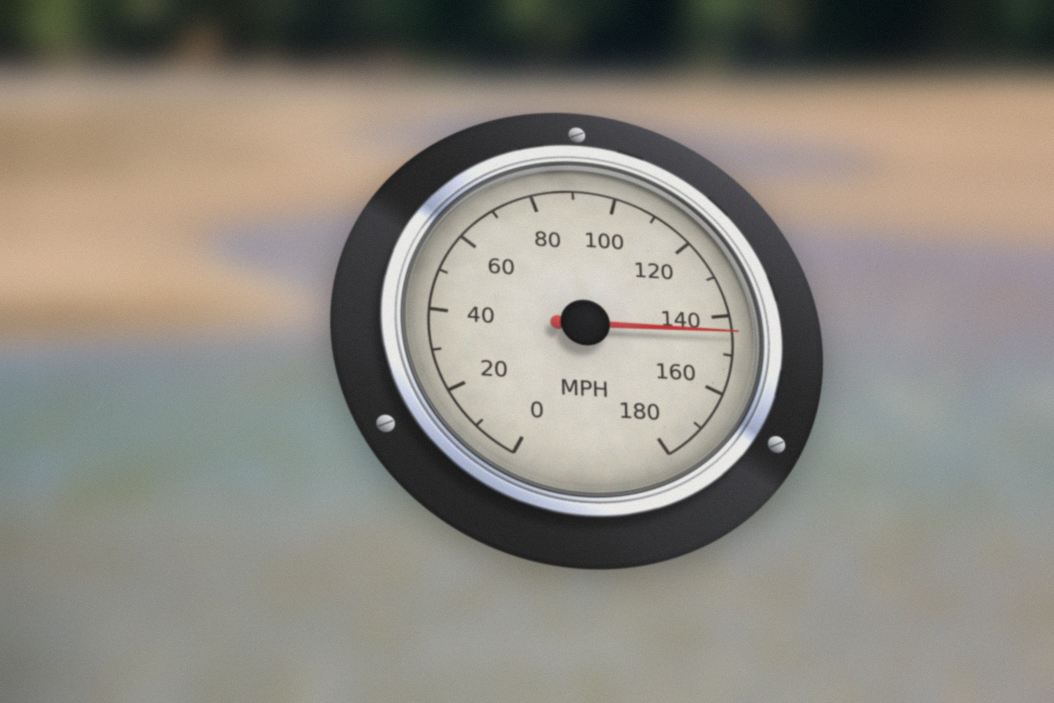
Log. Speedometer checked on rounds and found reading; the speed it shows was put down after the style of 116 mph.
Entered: 145 mph
